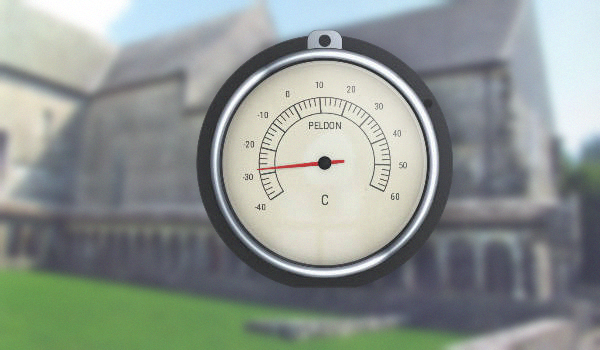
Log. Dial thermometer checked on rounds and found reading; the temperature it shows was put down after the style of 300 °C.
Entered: -28 °C
